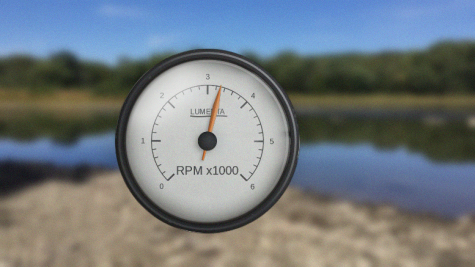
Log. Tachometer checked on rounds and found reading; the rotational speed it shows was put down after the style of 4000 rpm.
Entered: 3300 rpm
